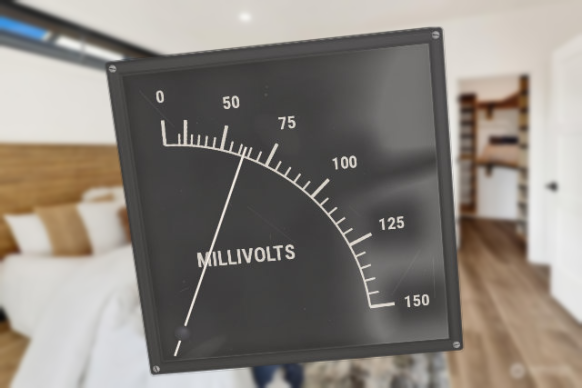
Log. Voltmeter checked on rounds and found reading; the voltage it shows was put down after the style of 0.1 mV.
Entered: 62.5 mV
